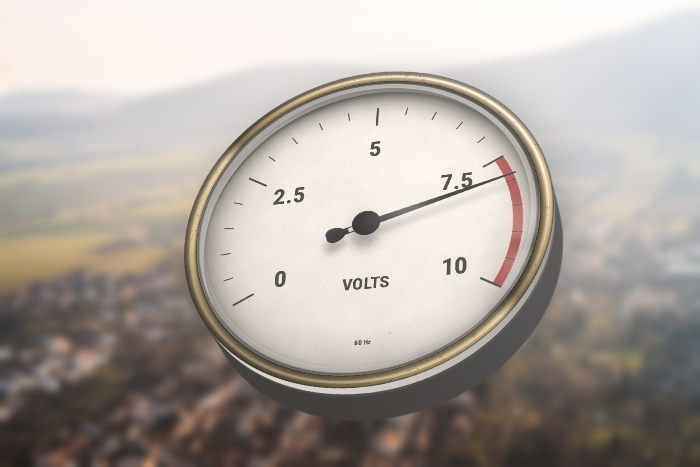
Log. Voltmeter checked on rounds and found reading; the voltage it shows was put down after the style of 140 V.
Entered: 8 V
